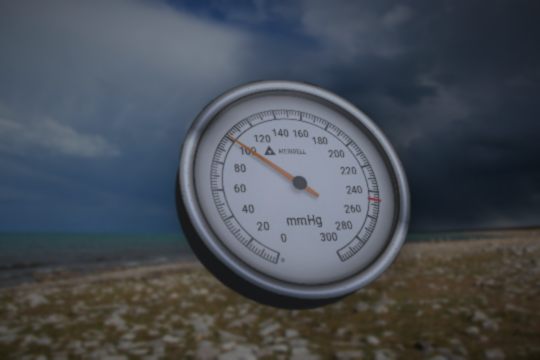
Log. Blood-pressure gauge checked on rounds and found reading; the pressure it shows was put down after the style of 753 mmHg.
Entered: 100 mmHg
